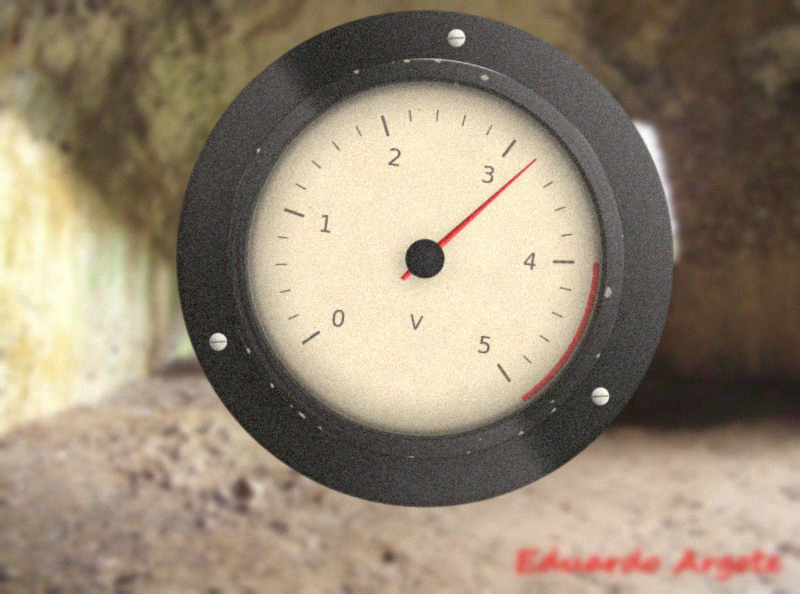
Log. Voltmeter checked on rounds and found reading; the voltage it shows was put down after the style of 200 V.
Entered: 3.2 V
